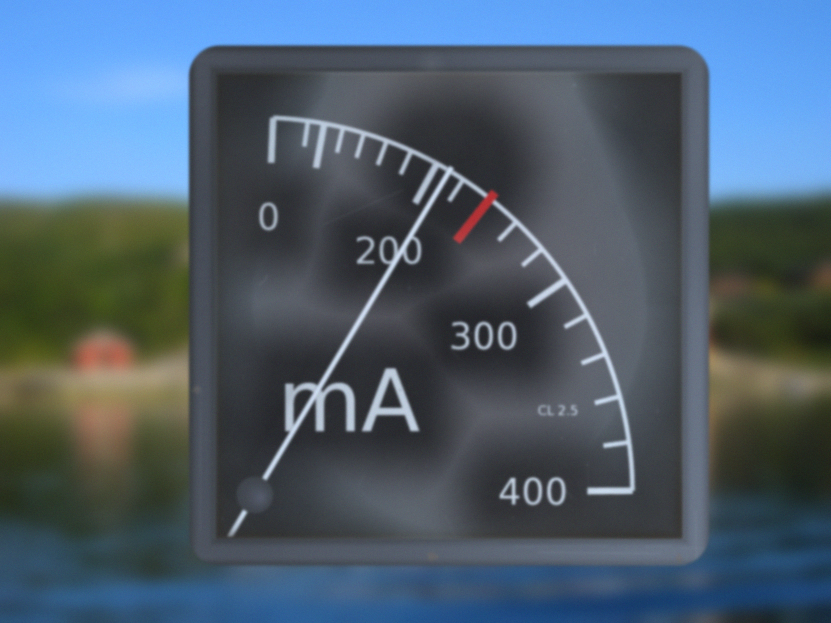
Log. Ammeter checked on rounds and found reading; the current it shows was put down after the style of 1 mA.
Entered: 210 mA
